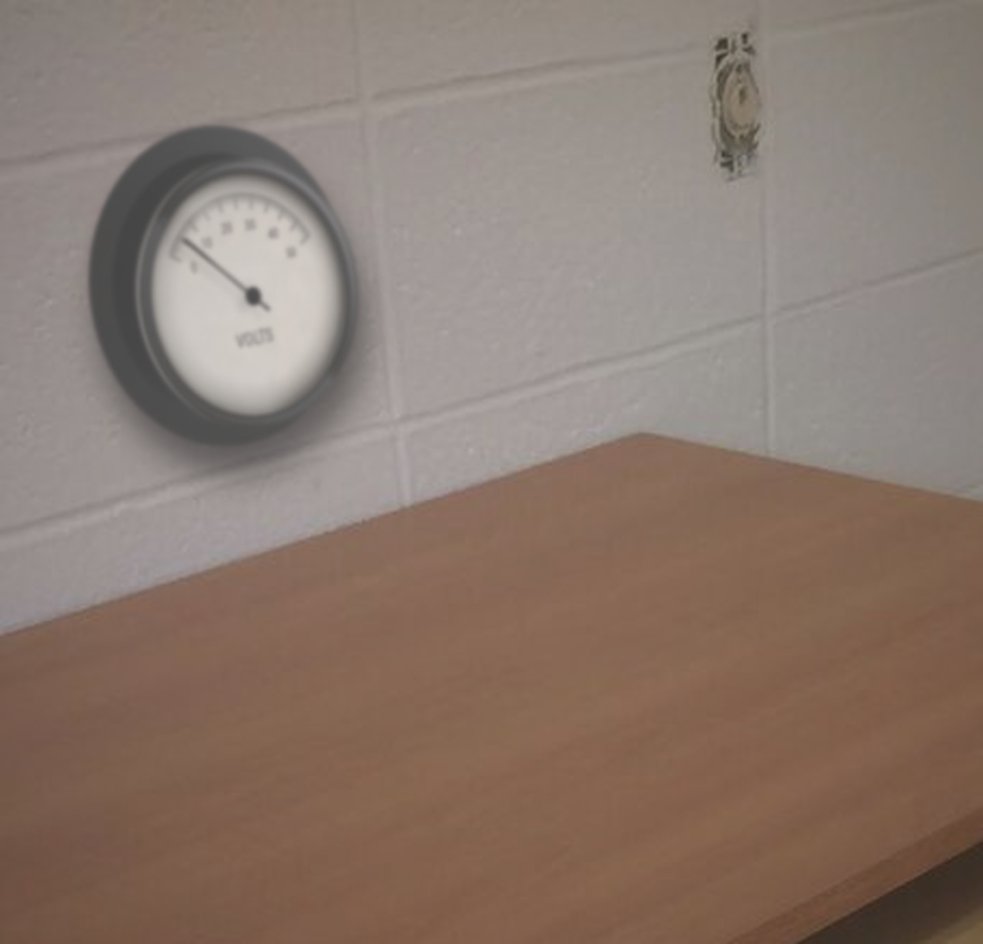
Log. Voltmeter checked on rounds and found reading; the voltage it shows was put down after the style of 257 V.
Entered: 5 V
